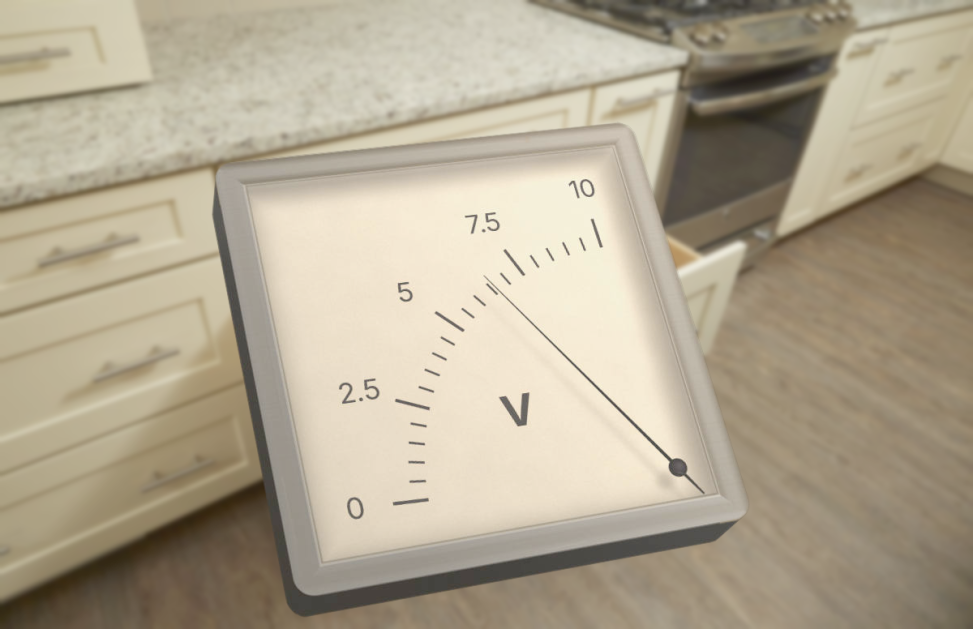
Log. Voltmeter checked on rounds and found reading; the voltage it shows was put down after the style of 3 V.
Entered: 6.5 V
